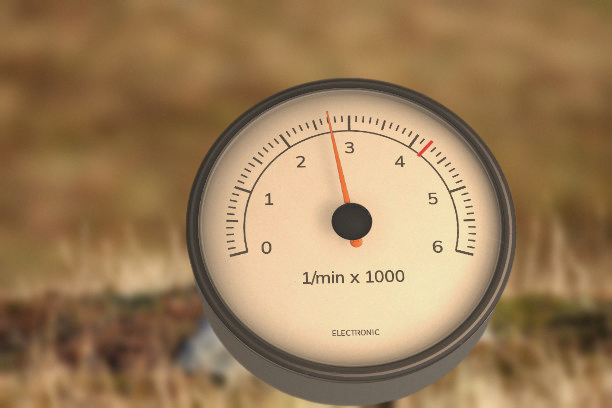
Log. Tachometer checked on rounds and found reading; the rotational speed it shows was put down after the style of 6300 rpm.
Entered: 2700 rpm
